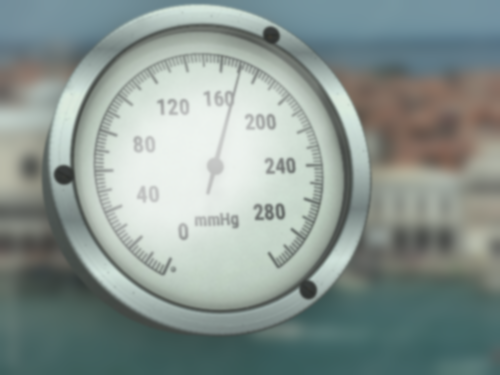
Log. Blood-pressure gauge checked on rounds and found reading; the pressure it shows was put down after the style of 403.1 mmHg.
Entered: 170 mmHg
